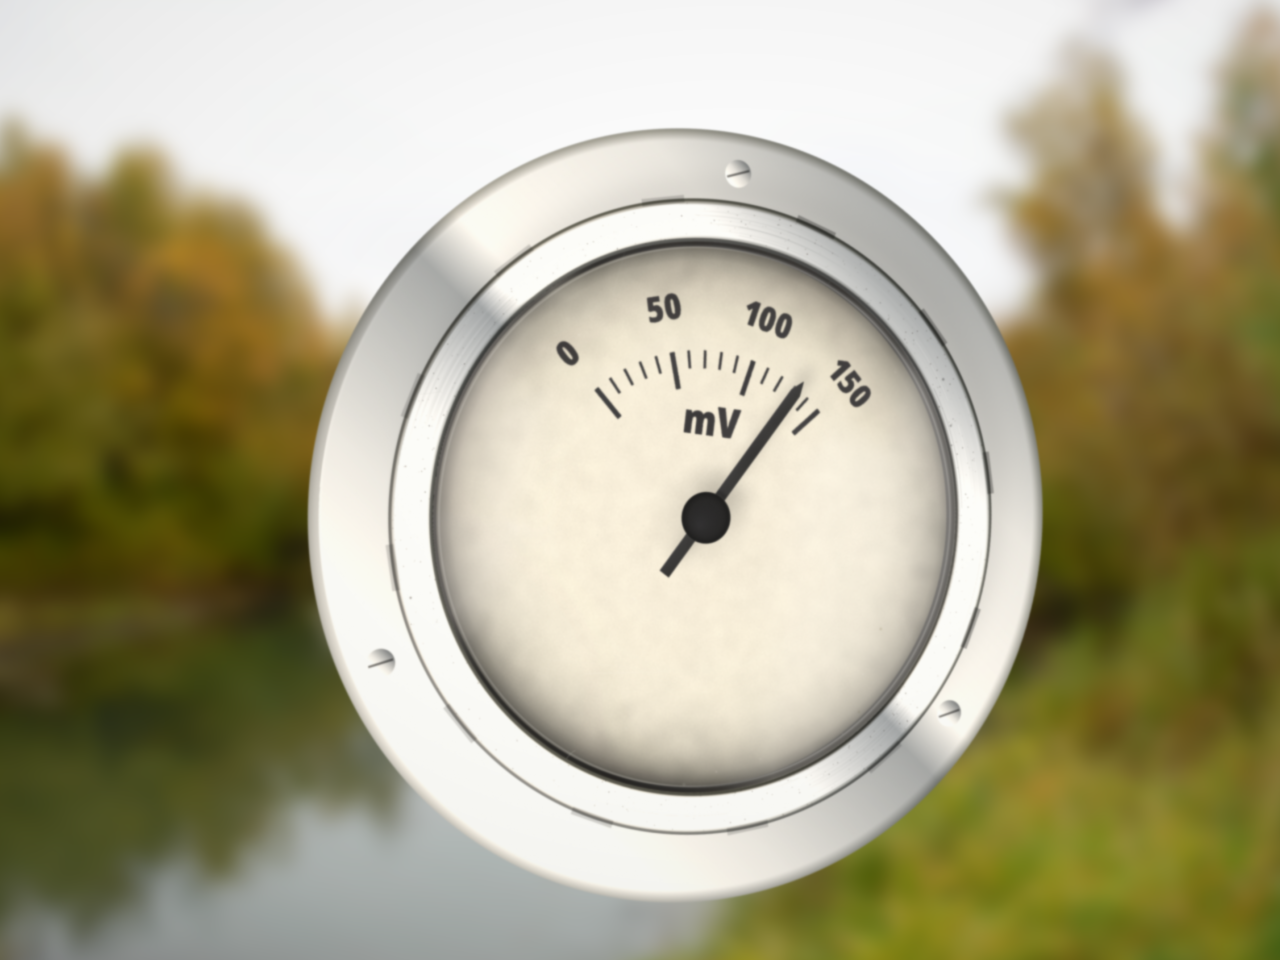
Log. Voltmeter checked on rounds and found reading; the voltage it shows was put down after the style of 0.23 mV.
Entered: 130 mV
